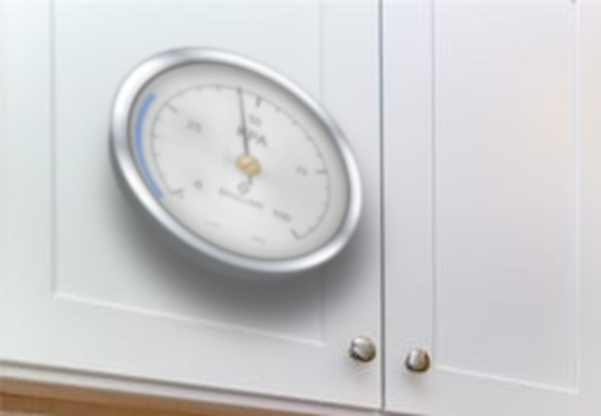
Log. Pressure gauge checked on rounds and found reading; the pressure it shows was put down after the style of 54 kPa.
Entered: 45 kPa
